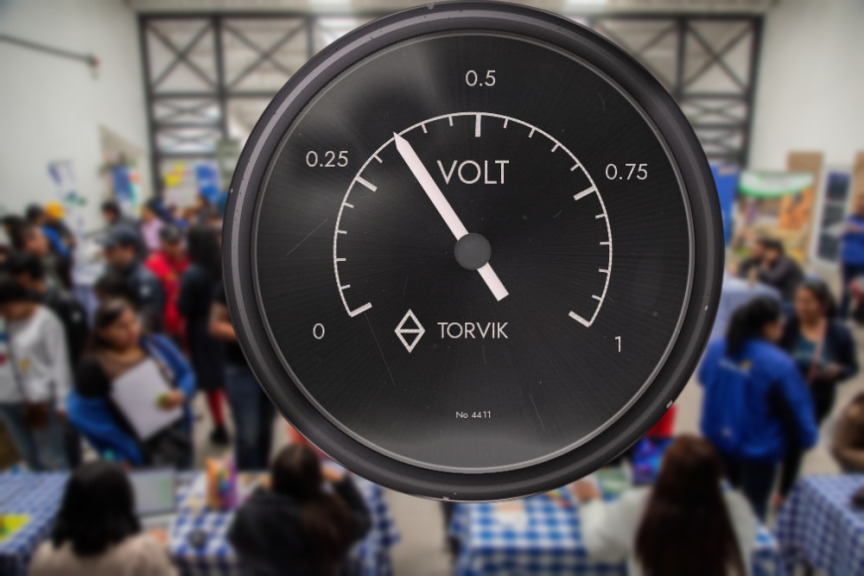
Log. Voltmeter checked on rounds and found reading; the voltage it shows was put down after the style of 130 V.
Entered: 0.35 V
